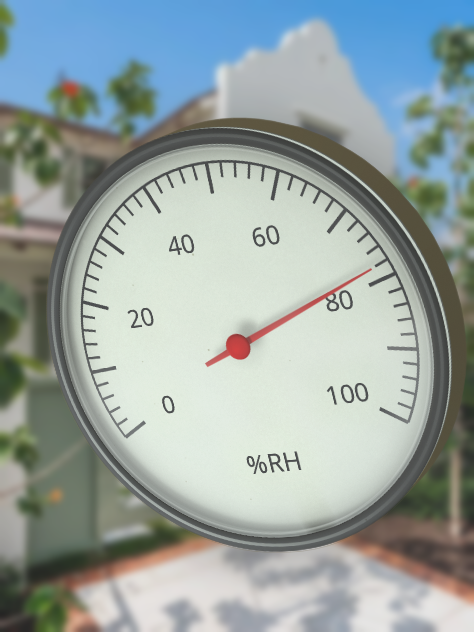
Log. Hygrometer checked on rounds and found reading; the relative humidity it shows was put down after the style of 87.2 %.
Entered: 78 %
